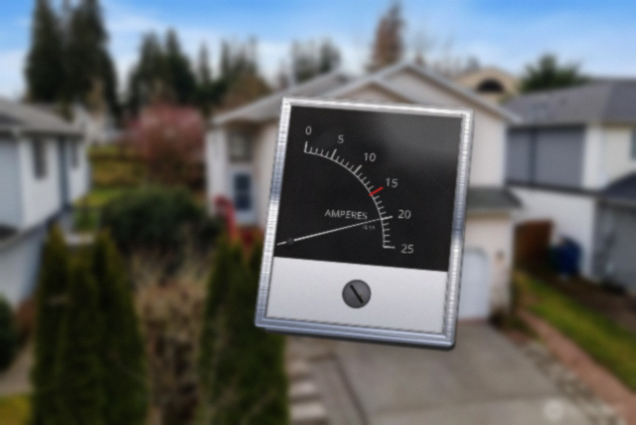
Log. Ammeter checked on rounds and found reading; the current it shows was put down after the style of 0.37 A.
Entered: 20 A
